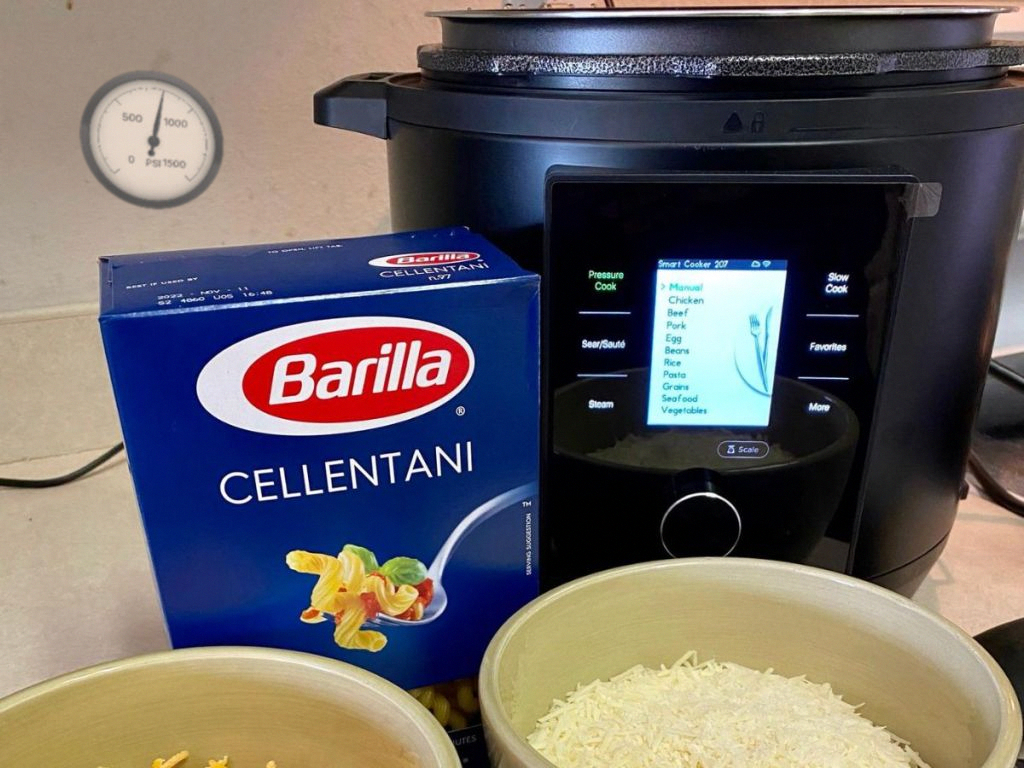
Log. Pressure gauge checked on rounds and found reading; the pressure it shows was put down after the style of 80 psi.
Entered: 800 psi
